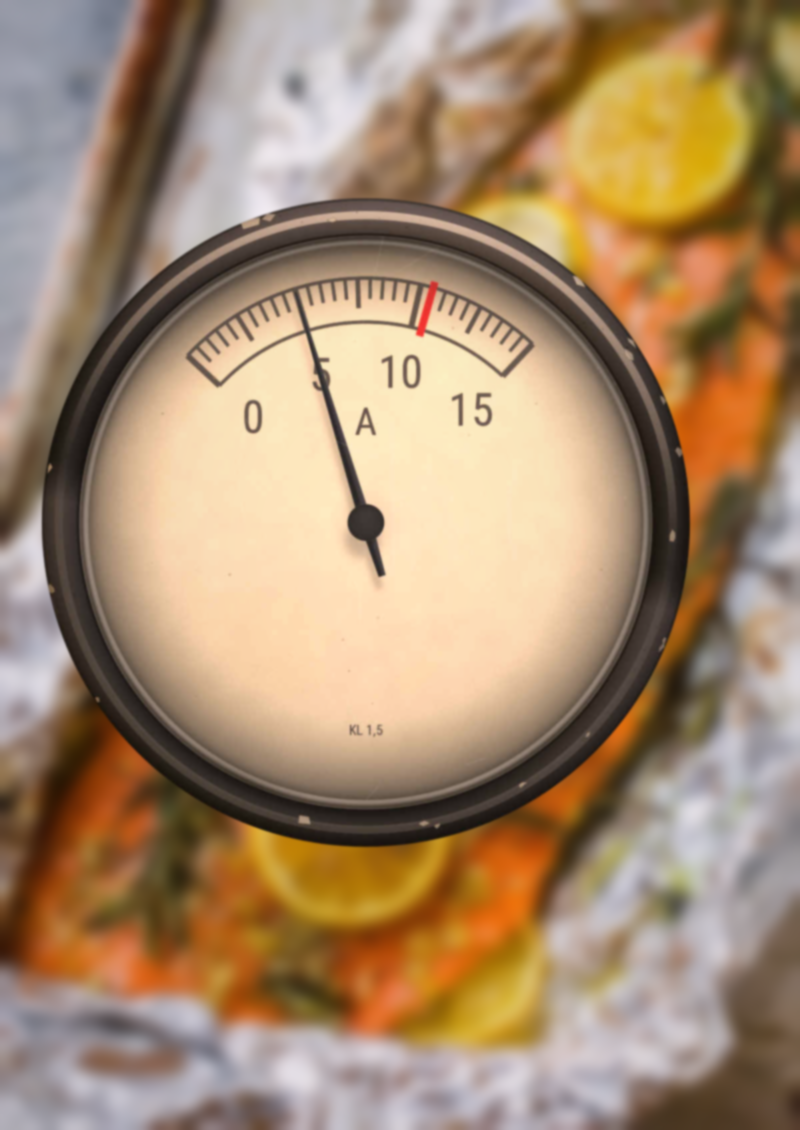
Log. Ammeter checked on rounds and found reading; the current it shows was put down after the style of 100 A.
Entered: 5 A
